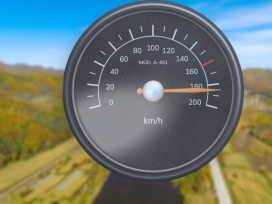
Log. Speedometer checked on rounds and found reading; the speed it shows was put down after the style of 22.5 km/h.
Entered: 185 km/h
